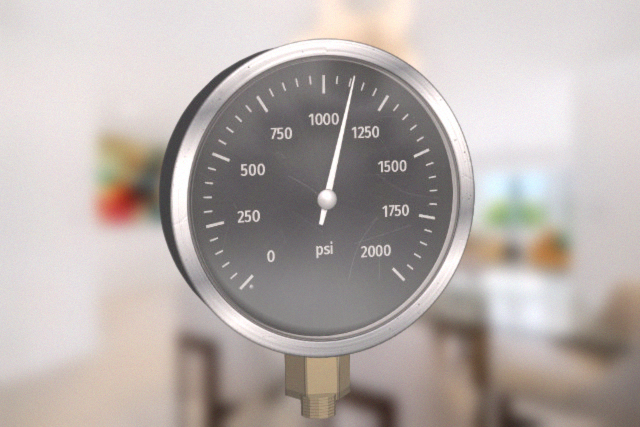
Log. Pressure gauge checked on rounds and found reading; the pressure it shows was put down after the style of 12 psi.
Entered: 1100 psi
